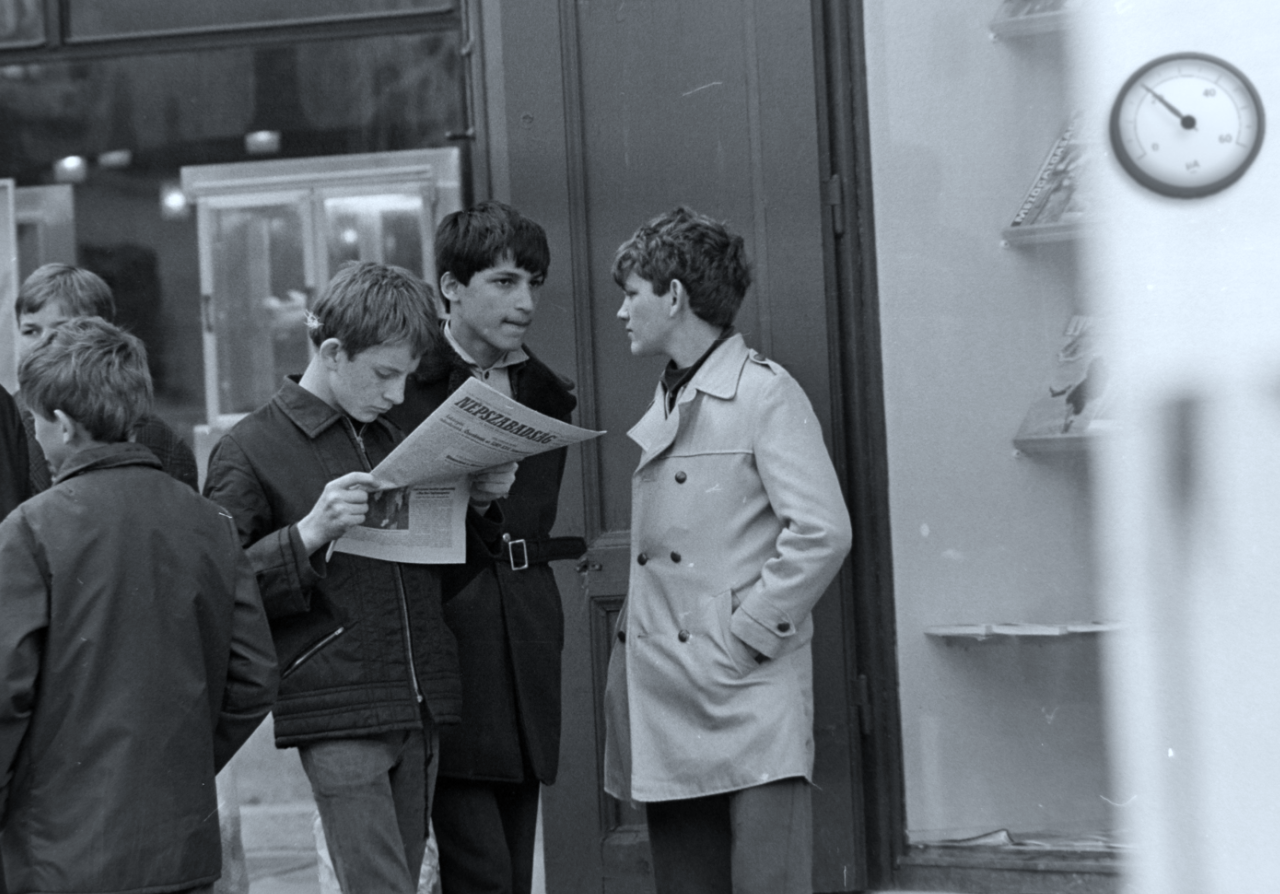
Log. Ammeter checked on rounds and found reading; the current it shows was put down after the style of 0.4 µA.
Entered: 20 µA
